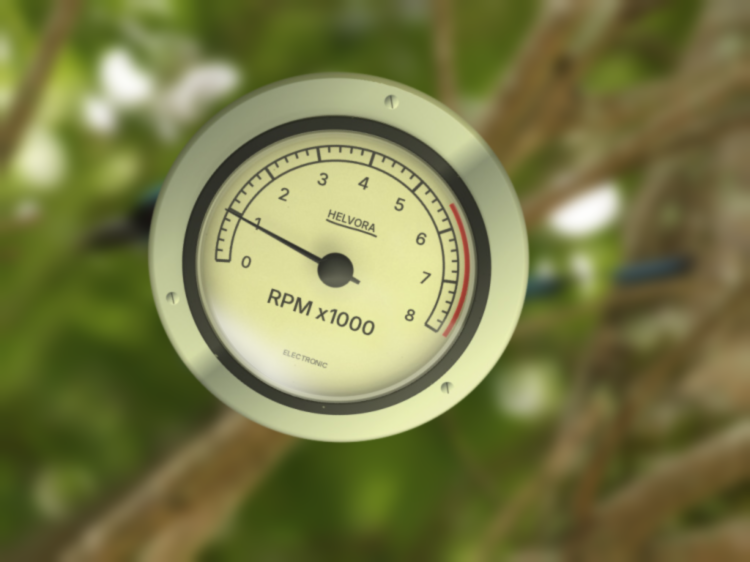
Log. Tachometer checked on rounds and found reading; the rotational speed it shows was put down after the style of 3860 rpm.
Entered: 1000 rpm
